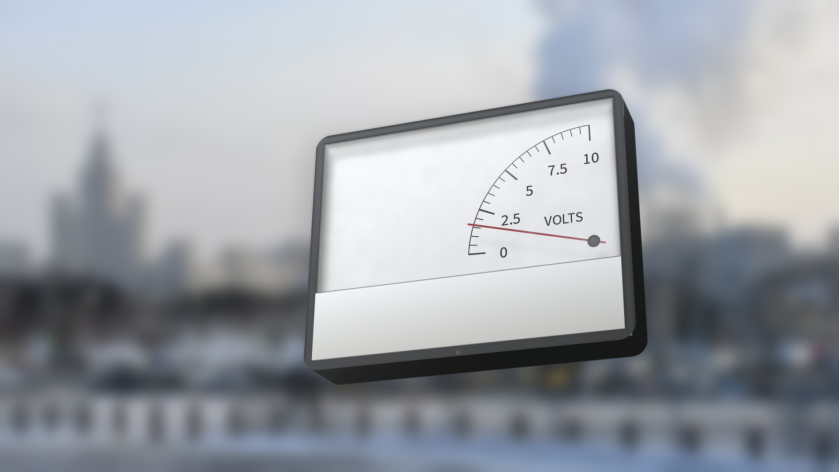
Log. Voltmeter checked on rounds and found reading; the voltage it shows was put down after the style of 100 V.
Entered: 1.5 V
